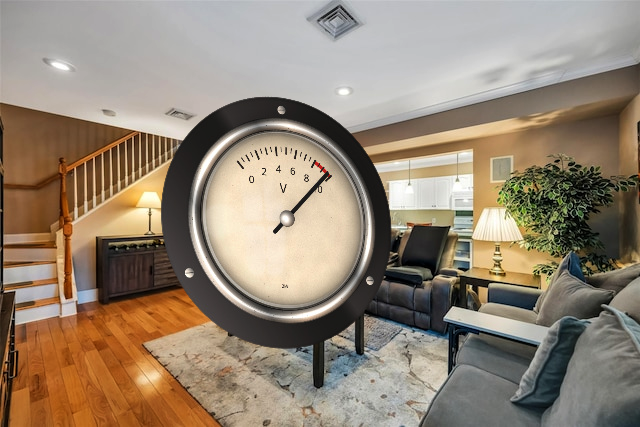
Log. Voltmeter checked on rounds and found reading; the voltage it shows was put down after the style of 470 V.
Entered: 9.5 V
